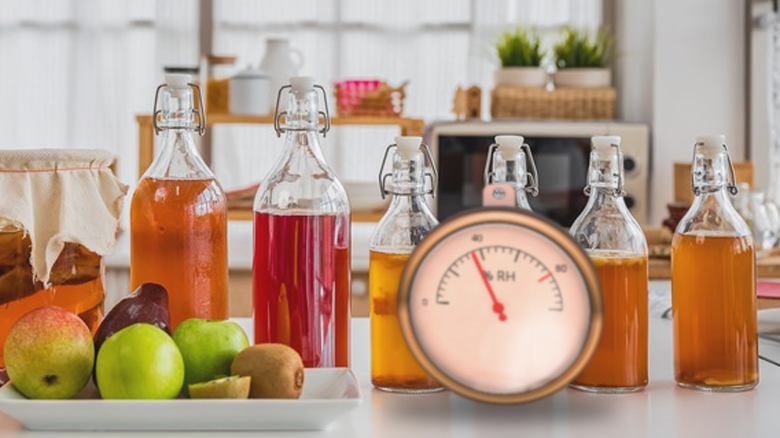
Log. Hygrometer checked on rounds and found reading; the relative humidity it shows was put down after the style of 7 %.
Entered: 36 %
